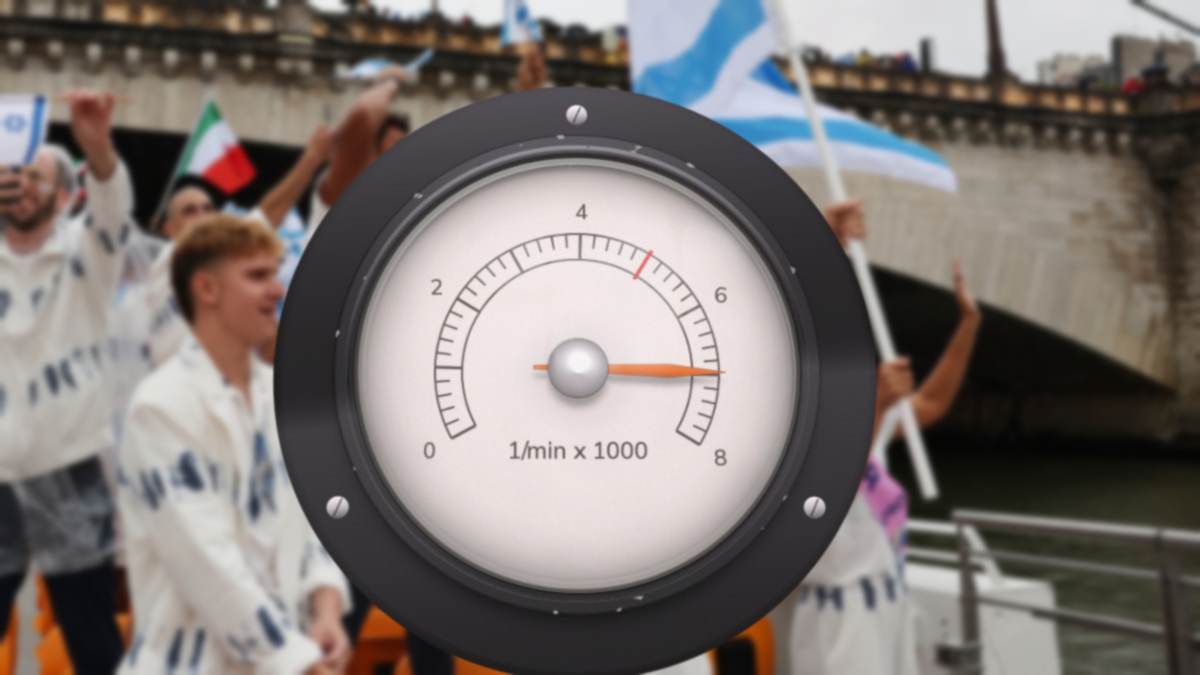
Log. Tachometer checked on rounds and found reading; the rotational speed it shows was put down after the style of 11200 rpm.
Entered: 7000 rpm
